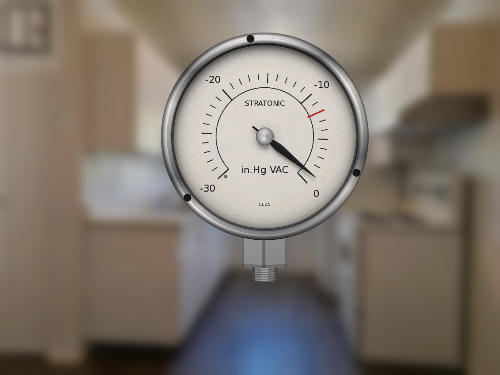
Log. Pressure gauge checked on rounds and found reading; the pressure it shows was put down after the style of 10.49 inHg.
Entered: -1 inHg
